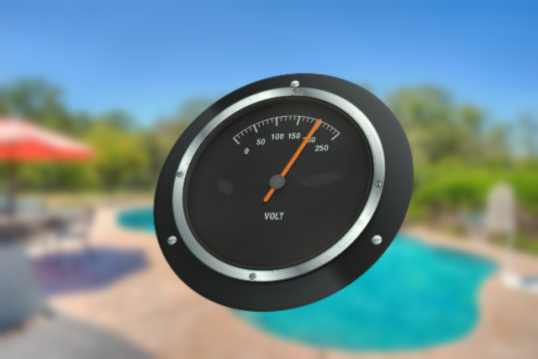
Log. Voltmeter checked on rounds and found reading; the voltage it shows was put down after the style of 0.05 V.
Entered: 200 V
